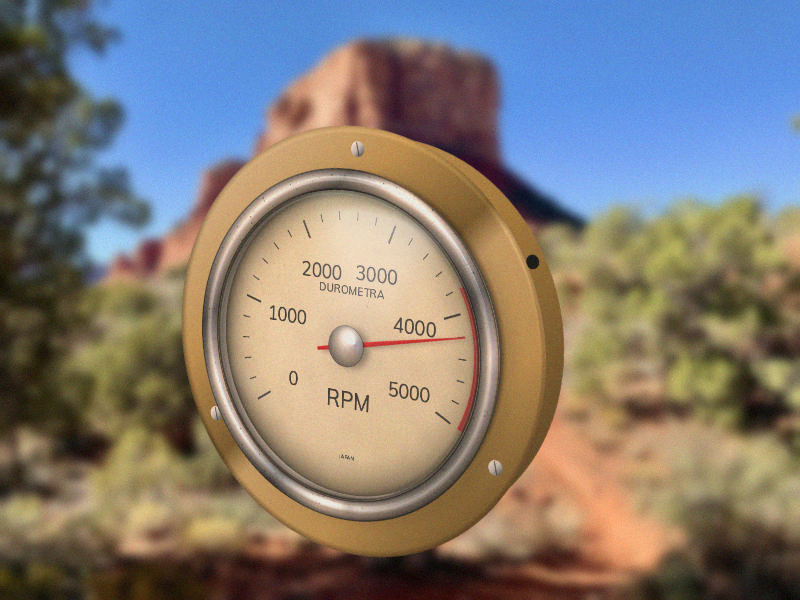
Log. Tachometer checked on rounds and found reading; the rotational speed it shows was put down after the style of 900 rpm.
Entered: 4200 rpm
